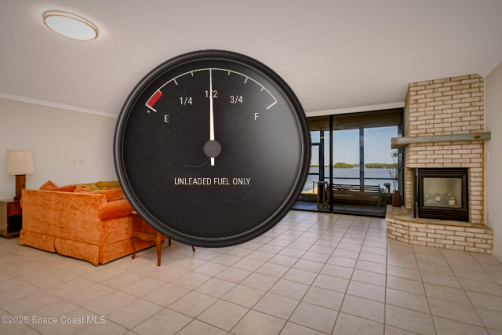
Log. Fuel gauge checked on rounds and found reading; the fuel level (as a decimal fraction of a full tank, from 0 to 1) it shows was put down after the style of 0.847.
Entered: 0.5
